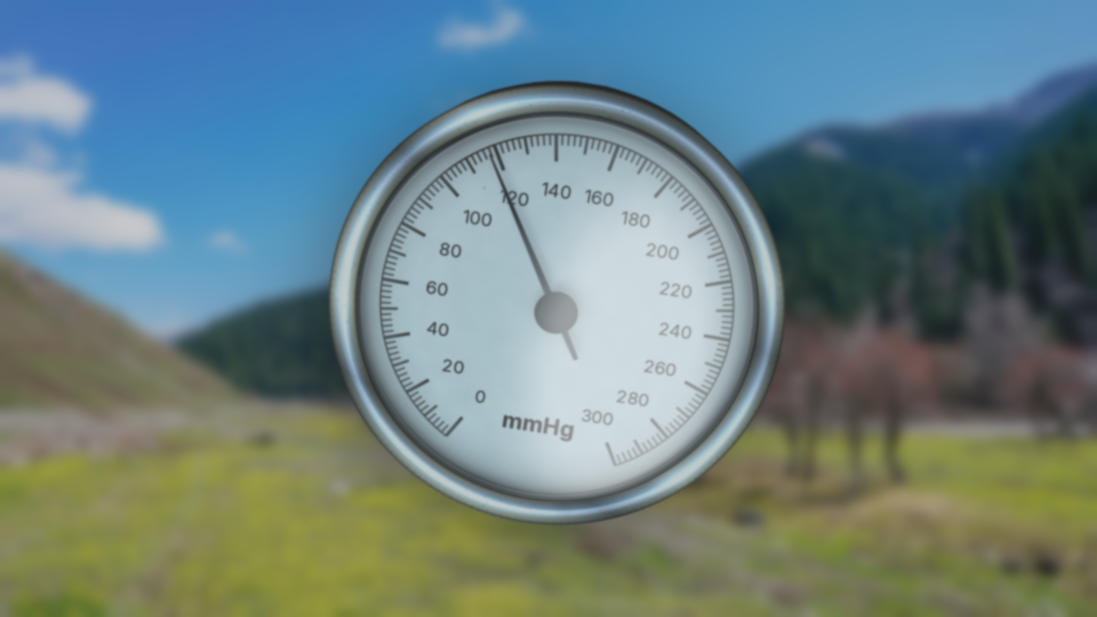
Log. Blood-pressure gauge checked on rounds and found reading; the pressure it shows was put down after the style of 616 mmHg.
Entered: 118 mmHg
